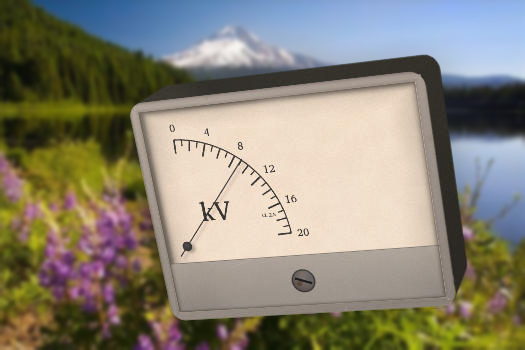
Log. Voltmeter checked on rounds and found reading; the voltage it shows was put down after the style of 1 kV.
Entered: 9 kV
